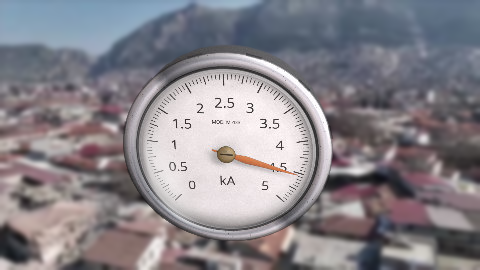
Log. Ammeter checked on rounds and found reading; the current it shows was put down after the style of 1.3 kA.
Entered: 4.5 kA
